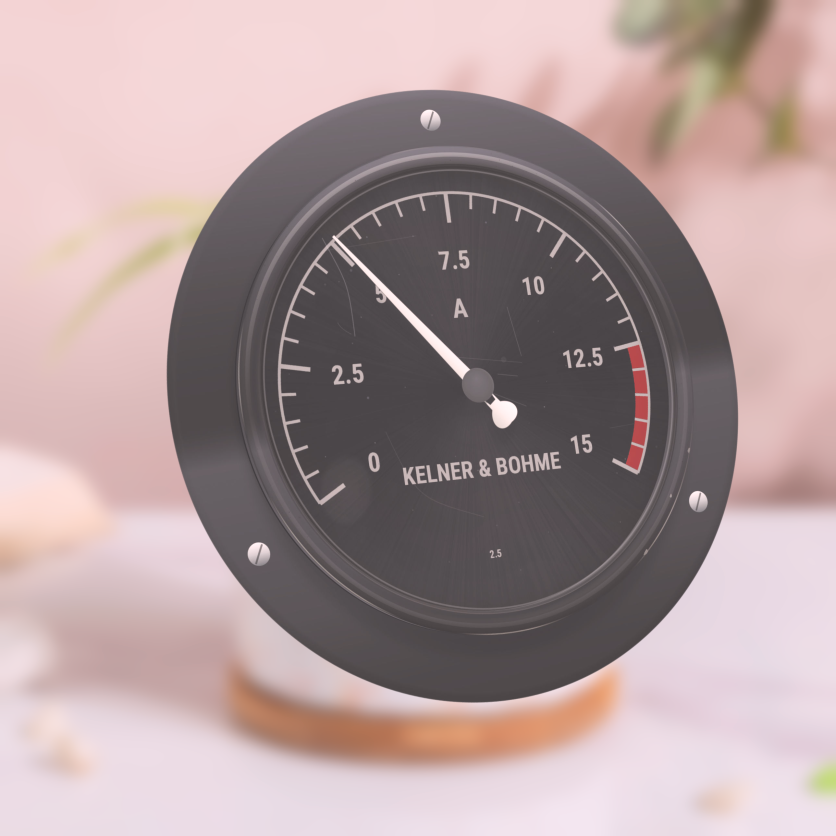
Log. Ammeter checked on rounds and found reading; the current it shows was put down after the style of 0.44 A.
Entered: 5 A
